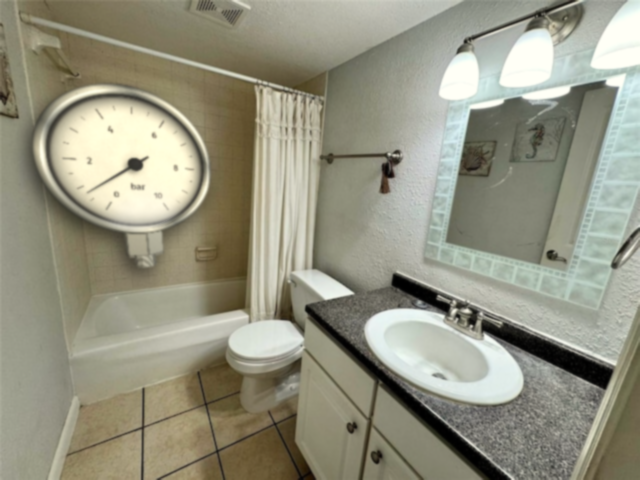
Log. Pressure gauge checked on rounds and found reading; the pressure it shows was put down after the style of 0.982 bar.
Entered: 0.75 bar
